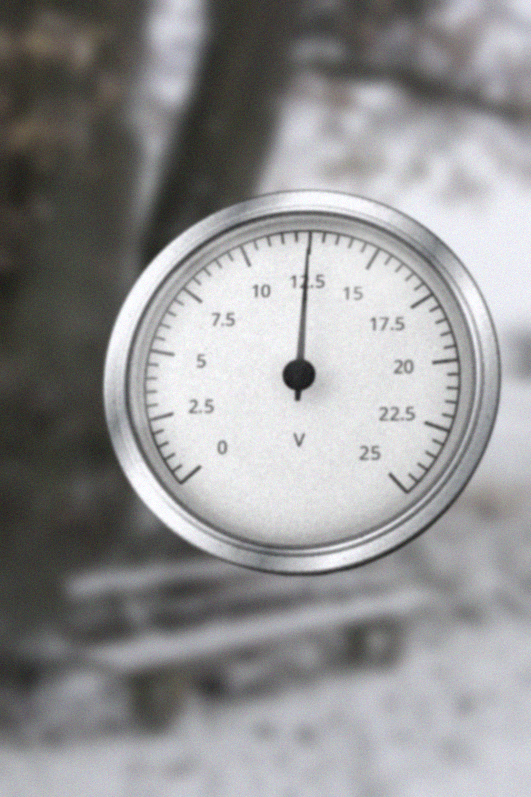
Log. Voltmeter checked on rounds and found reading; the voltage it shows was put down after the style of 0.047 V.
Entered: 12.5 V
